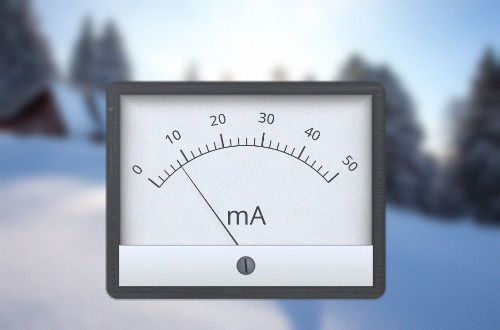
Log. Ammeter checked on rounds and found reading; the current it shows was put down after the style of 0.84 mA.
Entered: 8 mA
